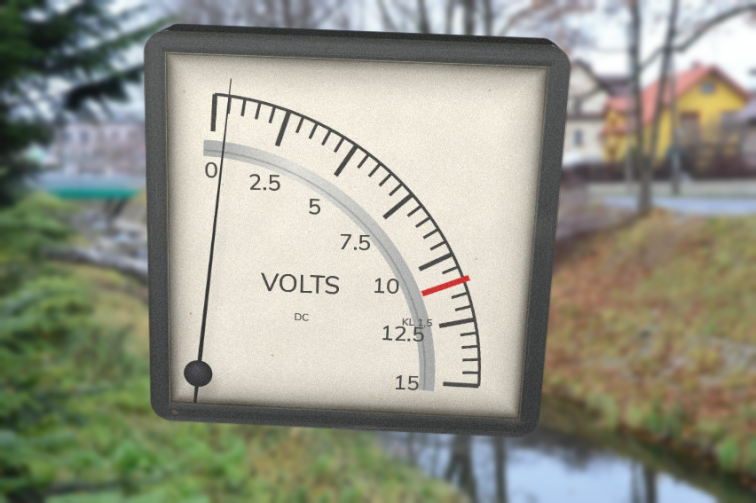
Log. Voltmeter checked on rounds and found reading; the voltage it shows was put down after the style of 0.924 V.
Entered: 0.5 V
